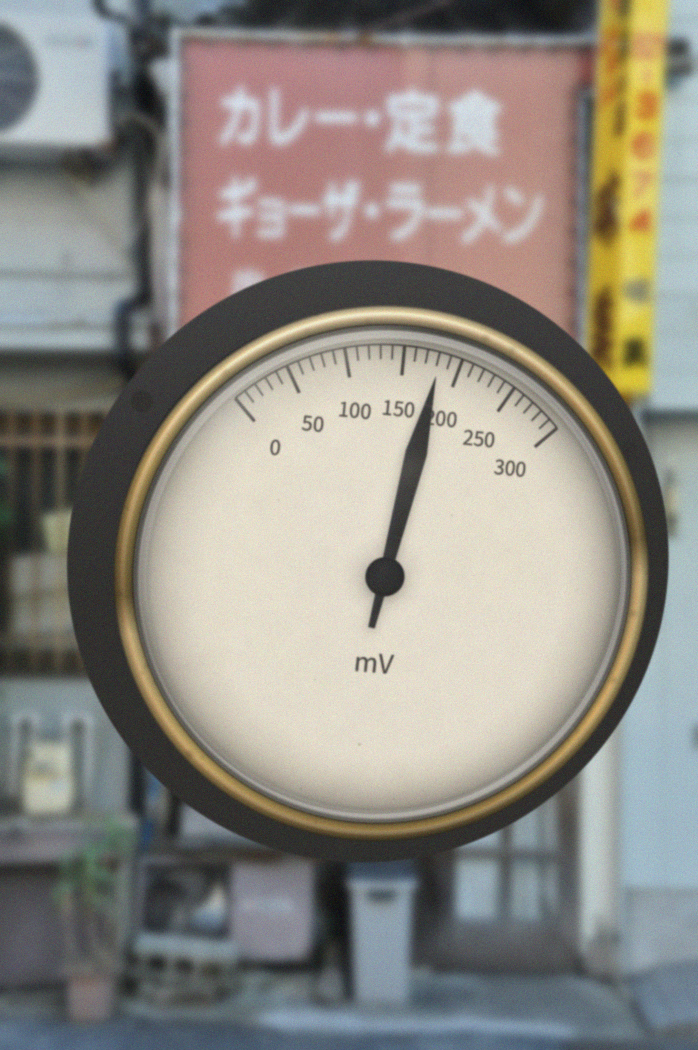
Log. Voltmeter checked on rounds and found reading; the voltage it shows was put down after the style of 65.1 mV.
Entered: 180 mV
